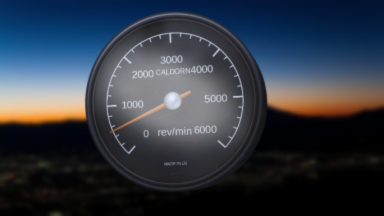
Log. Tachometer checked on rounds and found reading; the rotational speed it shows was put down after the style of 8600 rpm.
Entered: 500 rpm
